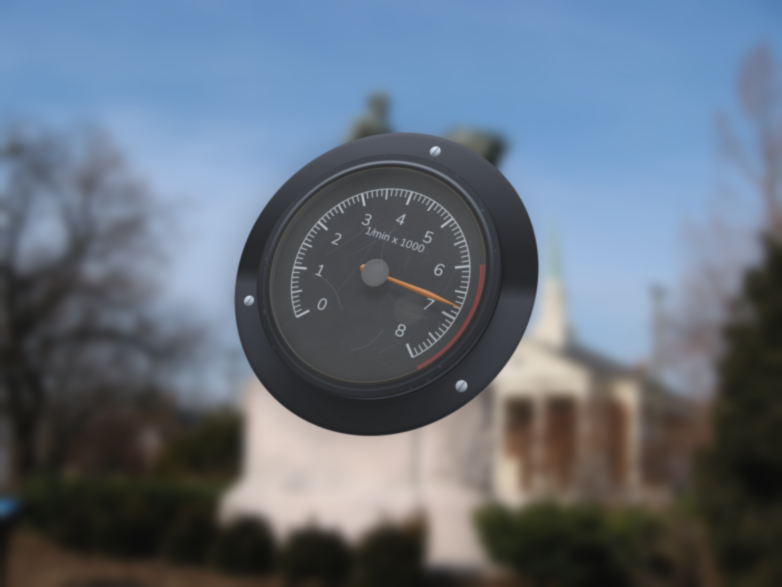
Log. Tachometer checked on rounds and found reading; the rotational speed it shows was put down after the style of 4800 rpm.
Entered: 6800 rpm
